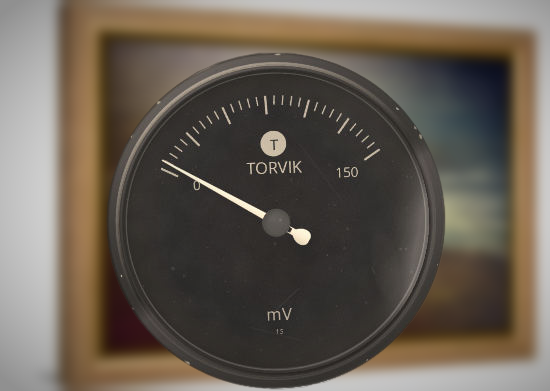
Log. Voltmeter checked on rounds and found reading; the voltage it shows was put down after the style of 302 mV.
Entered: 5 mV
